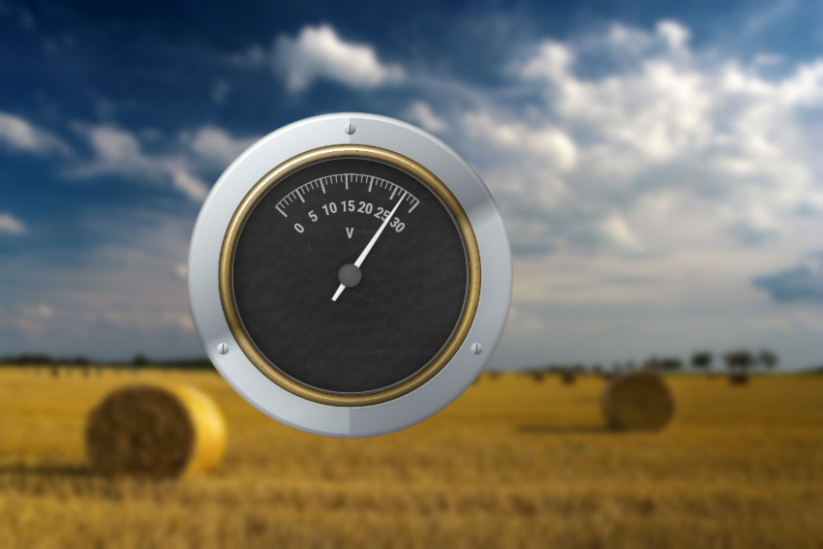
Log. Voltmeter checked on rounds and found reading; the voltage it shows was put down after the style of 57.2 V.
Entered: 27 V
